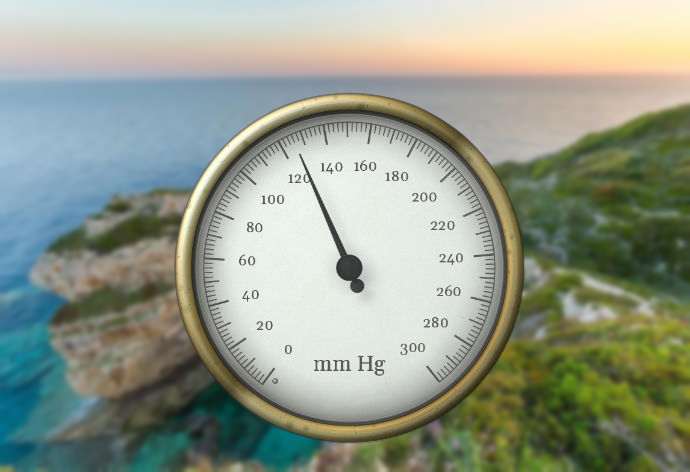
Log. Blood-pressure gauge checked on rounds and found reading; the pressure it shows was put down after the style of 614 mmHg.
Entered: 126 mmHg
